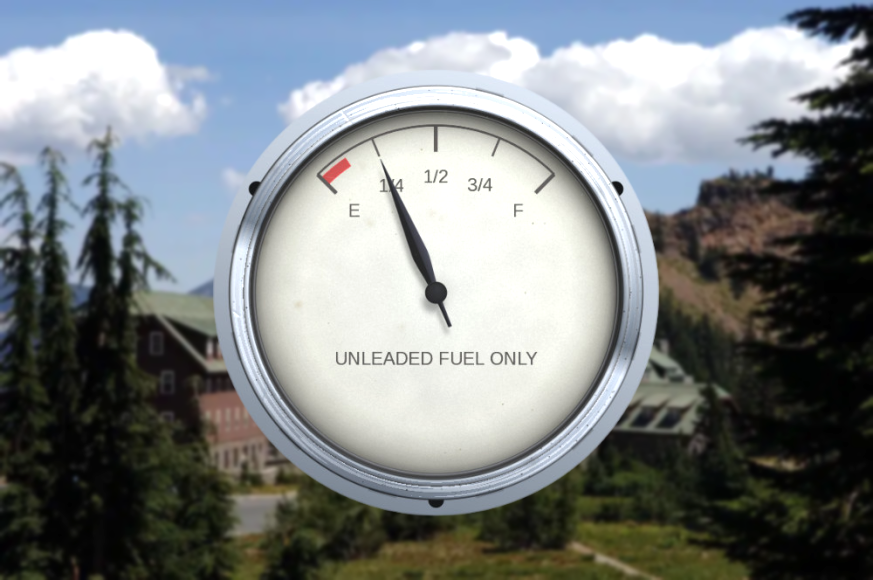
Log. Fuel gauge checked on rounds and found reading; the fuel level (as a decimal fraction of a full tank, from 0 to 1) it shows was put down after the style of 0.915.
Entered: 0.25
